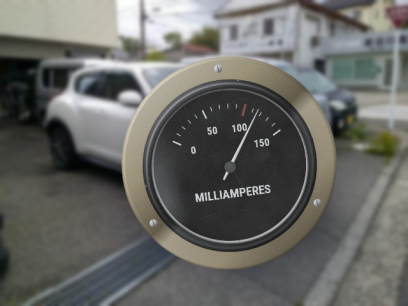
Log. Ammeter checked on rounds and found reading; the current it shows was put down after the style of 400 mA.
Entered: 115 mA
